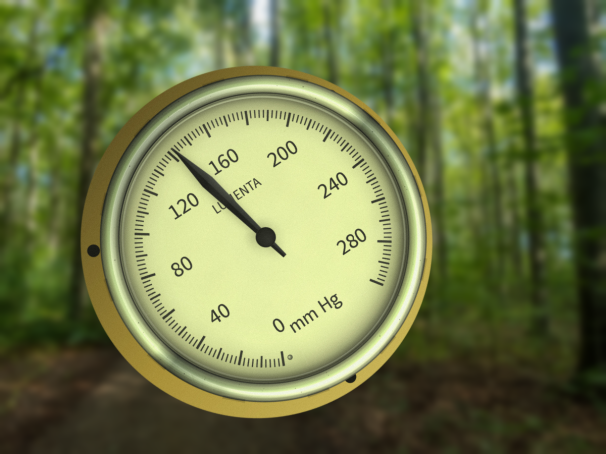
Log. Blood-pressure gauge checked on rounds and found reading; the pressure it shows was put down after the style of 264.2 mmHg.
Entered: 142 mmHg
